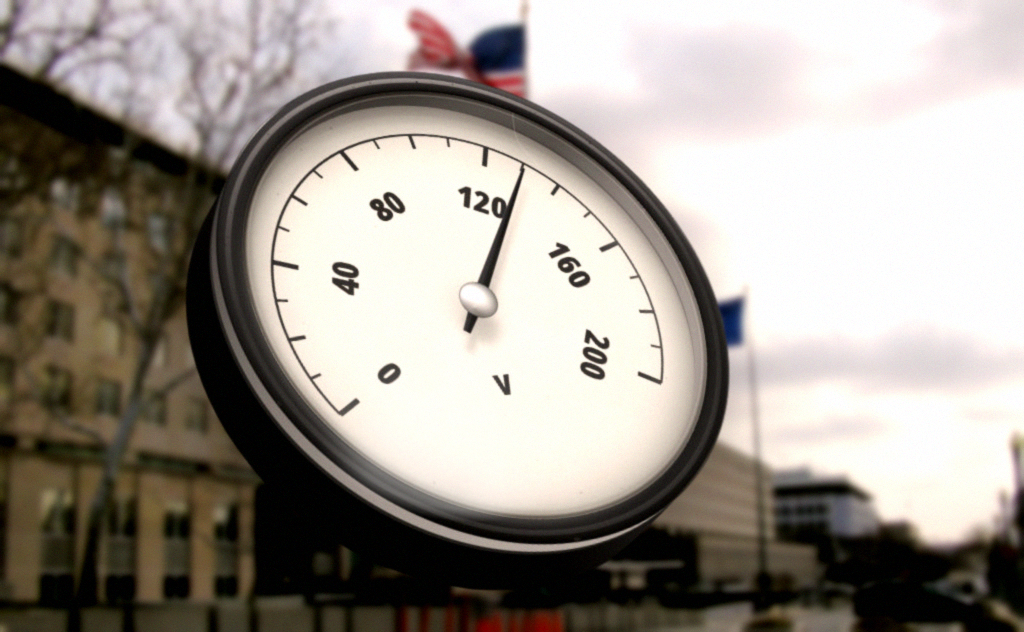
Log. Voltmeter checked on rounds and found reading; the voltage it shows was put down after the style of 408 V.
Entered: 130 V
